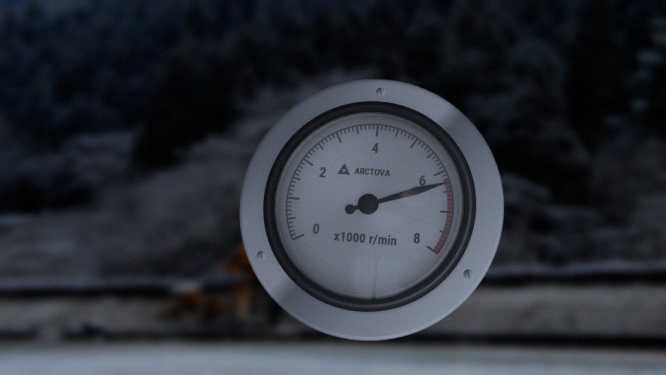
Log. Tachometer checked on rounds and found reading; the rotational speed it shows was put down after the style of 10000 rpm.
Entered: 6300 rpm
